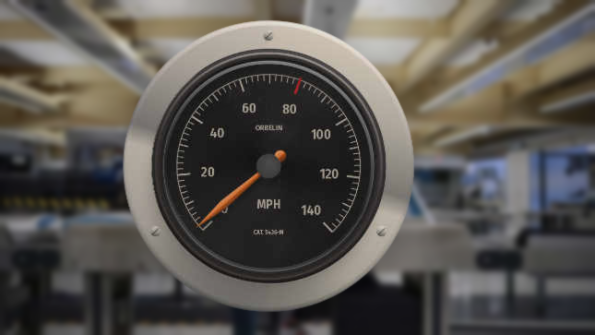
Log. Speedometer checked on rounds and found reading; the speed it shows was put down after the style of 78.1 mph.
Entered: 2 mph
